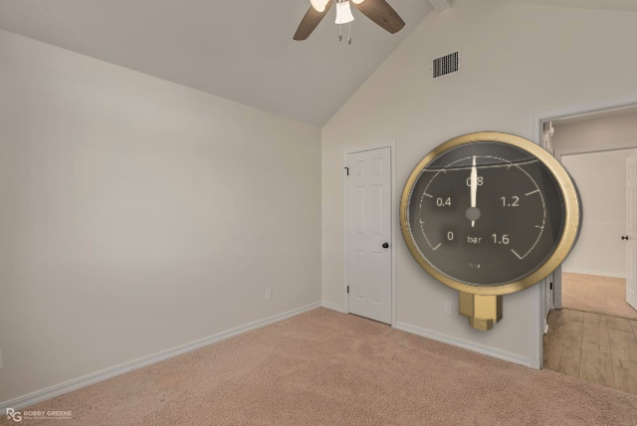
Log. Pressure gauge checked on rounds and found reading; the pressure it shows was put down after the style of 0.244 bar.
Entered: 0.8 bar
